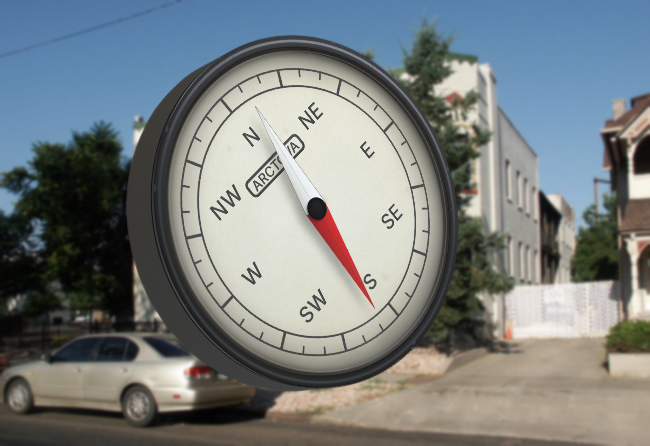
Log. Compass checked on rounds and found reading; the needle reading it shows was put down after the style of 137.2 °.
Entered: 190 °
